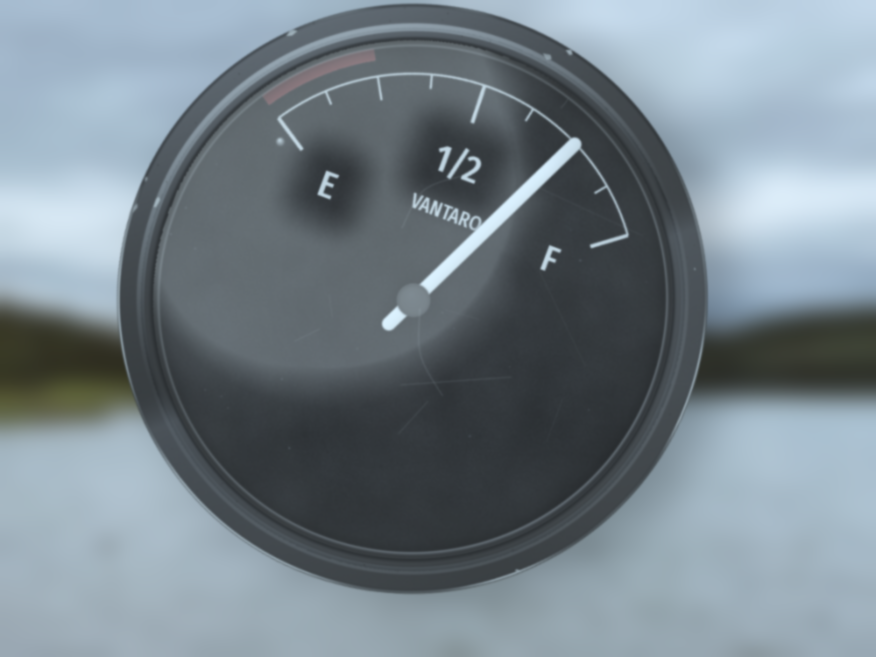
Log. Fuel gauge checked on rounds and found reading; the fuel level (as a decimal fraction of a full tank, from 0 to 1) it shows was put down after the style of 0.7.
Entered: 0.75
